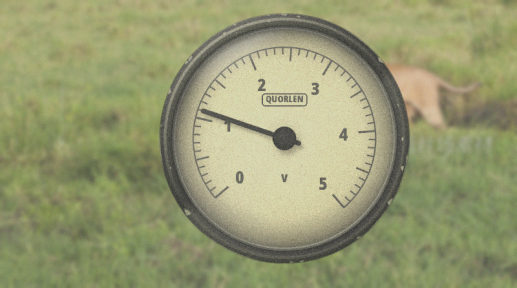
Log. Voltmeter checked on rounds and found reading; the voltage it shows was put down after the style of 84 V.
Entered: 1.1 V
